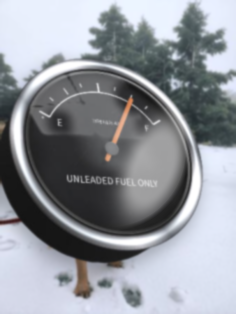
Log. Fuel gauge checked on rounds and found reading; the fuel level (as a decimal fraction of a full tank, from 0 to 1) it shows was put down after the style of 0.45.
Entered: 0.75
